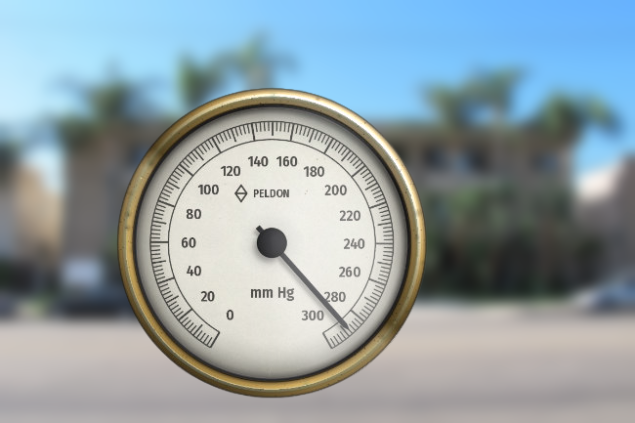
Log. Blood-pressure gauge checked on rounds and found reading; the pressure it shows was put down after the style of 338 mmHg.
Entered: 288 mmHg
